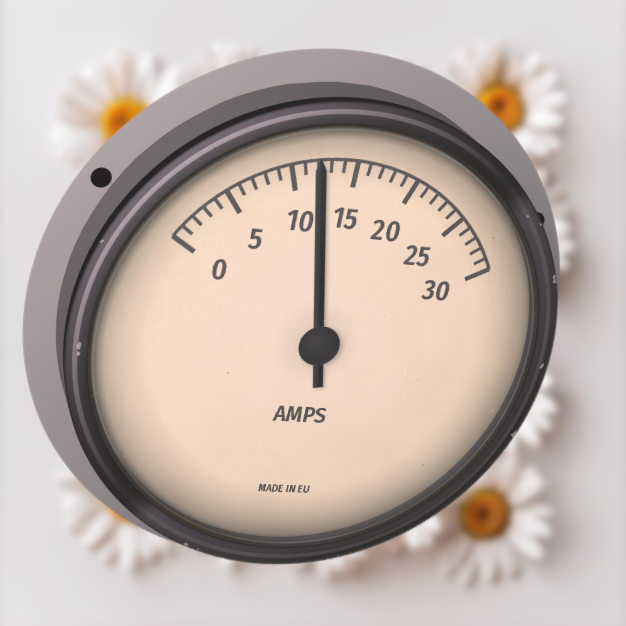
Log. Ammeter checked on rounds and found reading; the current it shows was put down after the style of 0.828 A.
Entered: 12 A
